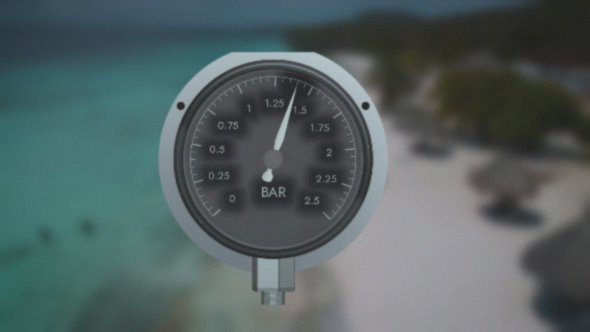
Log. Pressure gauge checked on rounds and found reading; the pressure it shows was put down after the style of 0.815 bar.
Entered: 1.4 bar
